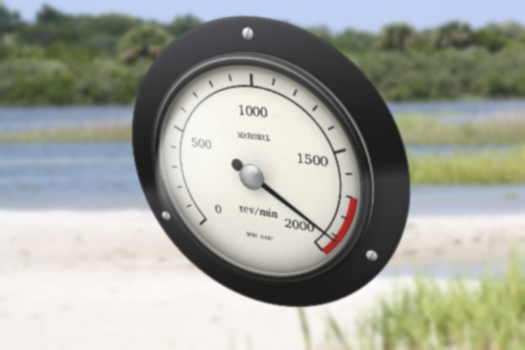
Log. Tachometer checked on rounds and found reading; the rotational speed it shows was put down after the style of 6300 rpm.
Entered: 1900 rpm
